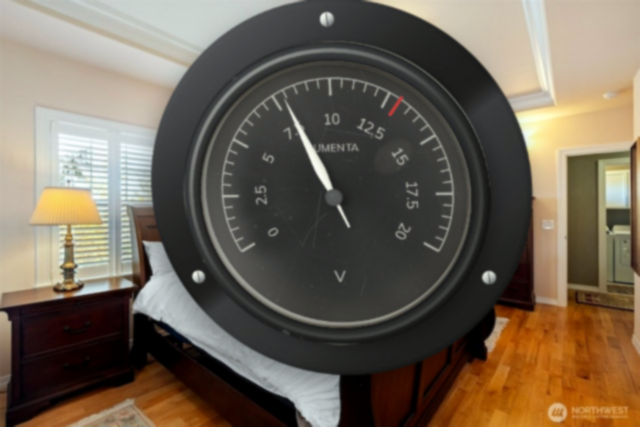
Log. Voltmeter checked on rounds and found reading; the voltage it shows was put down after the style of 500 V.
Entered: 8 V
